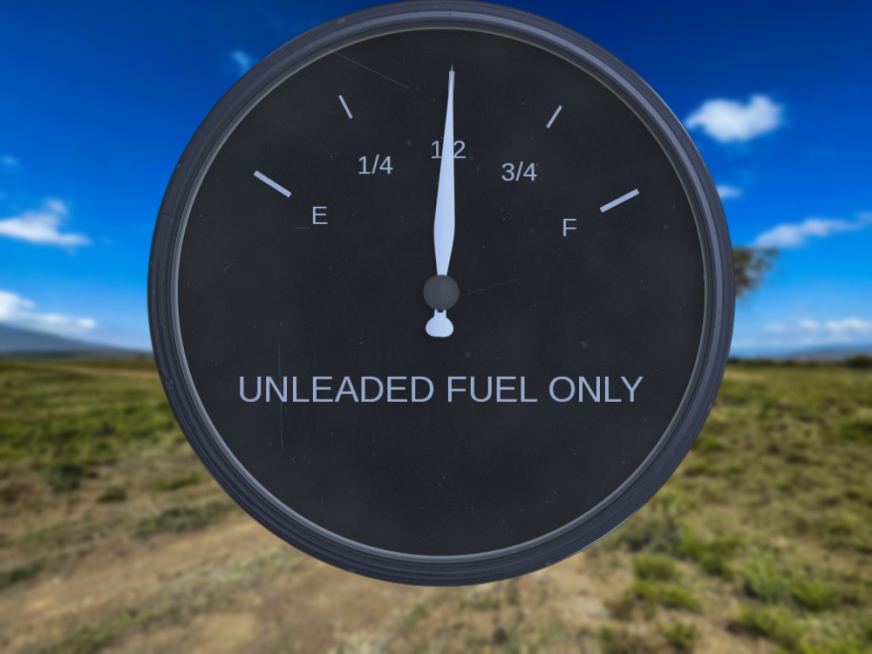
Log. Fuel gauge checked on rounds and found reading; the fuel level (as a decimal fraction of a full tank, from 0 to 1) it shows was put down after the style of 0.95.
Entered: 0.5
